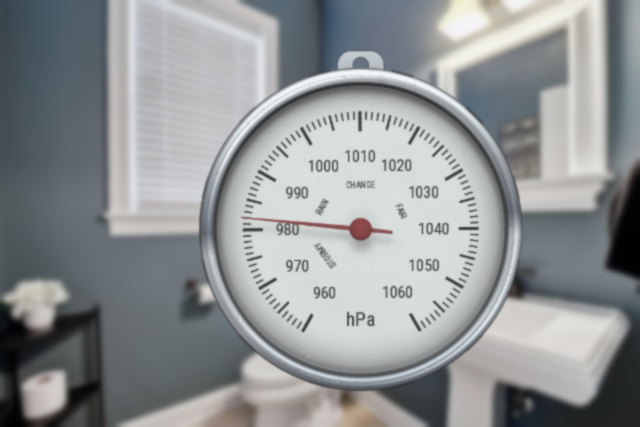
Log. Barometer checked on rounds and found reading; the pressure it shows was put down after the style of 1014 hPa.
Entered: 982 hPa
